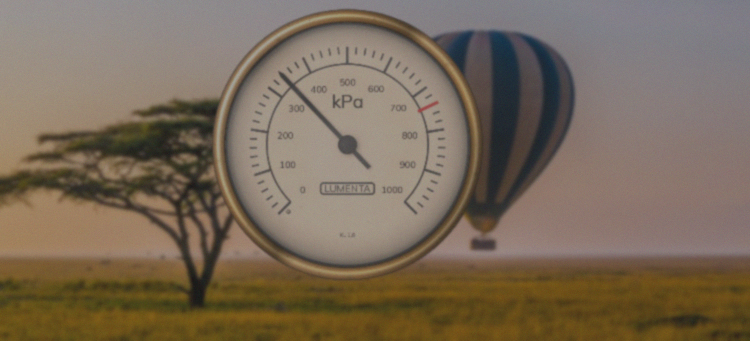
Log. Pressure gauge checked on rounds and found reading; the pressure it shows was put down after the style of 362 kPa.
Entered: 340 kPa
